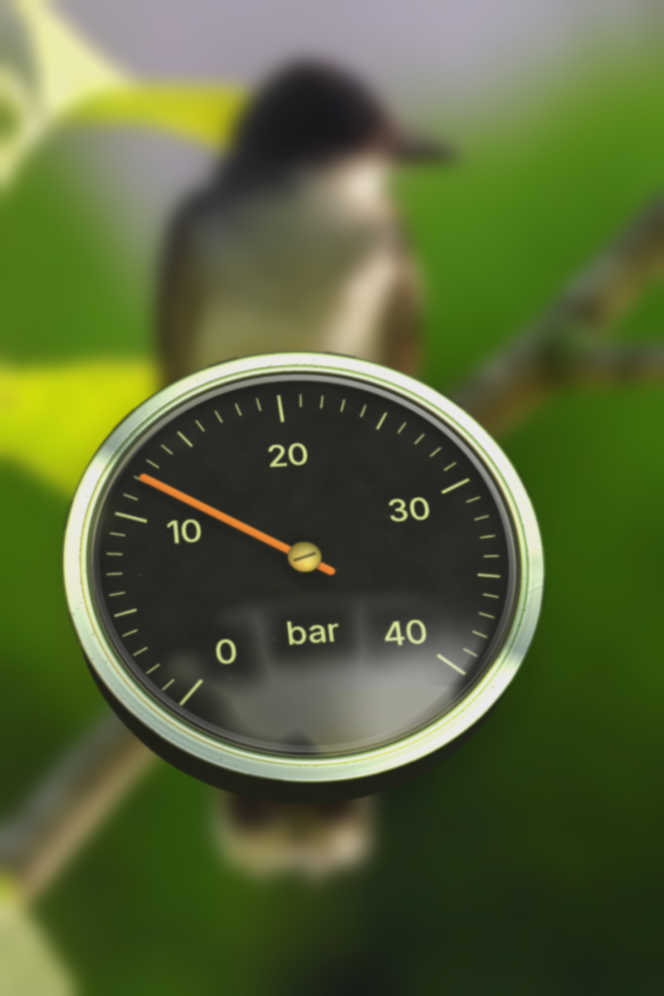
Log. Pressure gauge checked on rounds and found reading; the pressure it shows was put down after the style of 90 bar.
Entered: 12 bar
